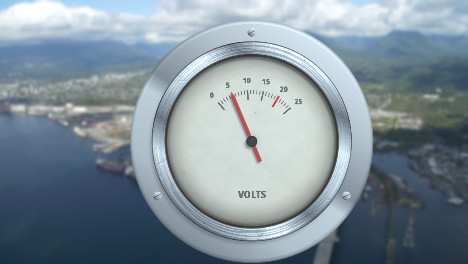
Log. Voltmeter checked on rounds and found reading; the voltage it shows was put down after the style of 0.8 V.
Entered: 5 V
